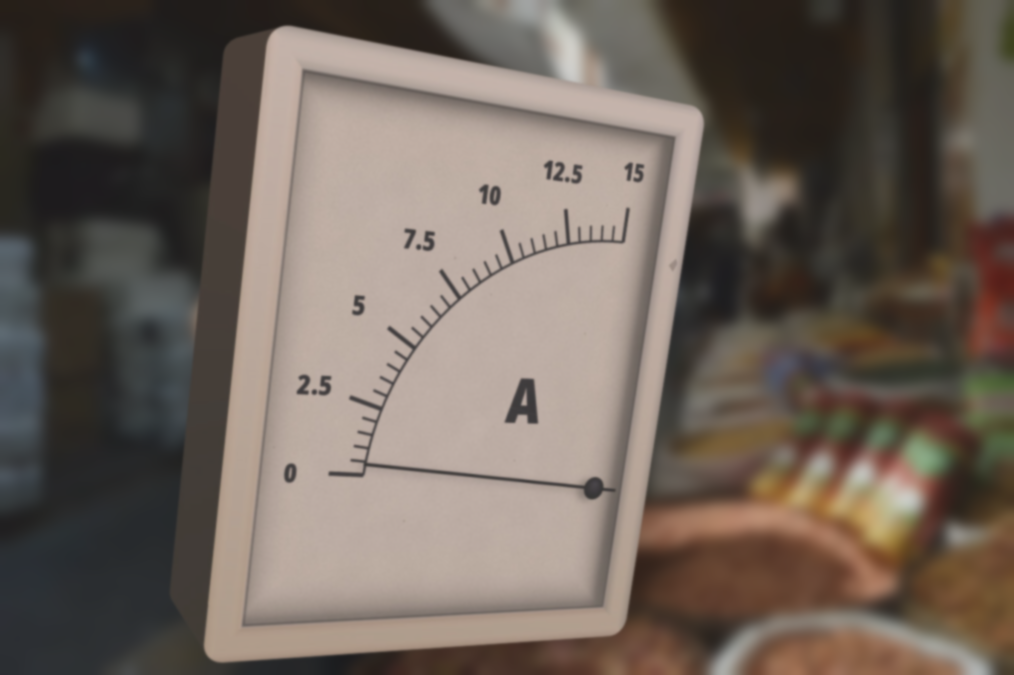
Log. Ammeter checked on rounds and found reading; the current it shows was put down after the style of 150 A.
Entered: 0.5 A
